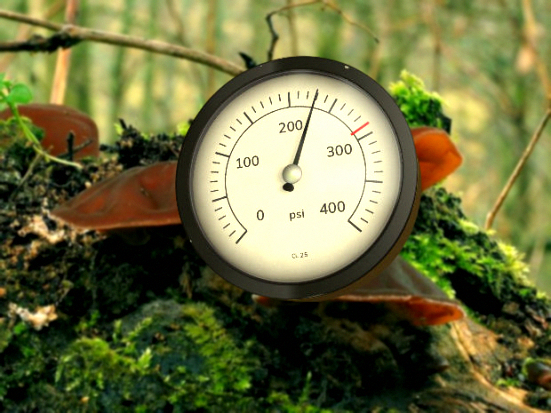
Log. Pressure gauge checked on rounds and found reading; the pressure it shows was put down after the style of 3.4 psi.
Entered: 230 psi
